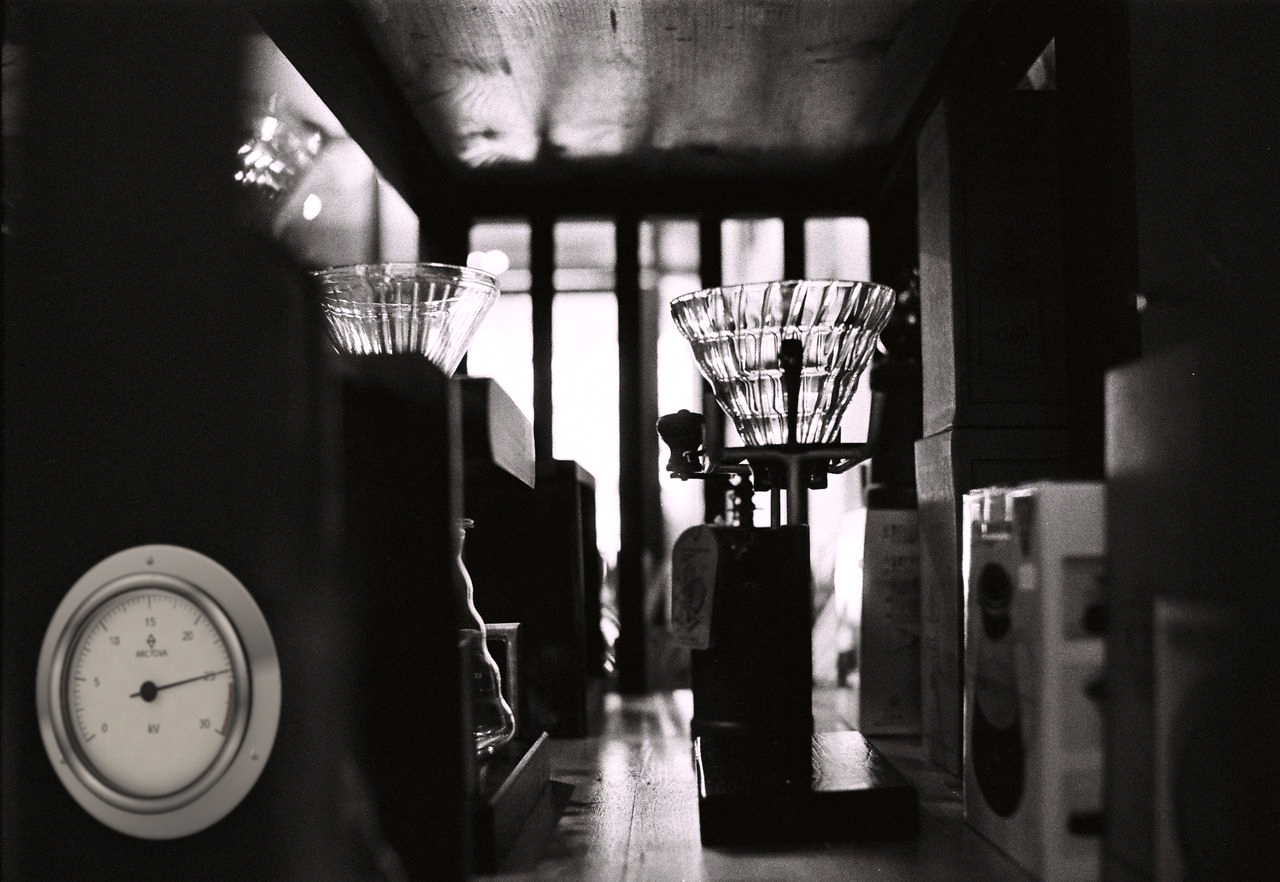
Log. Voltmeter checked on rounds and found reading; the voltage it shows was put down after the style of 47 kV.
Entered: 25 kV
